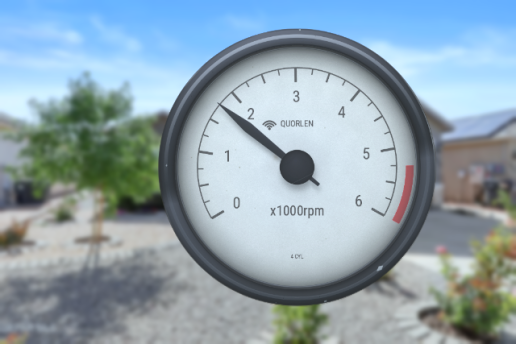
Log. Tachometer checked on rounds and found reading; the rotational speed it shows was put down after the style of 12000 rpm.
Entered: 1750 rpm
